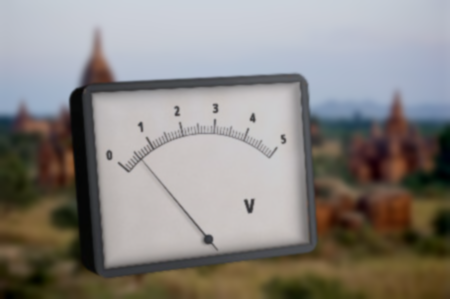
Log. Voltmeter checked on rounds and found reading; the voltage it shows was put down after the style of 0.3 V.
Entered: 0.5 V
